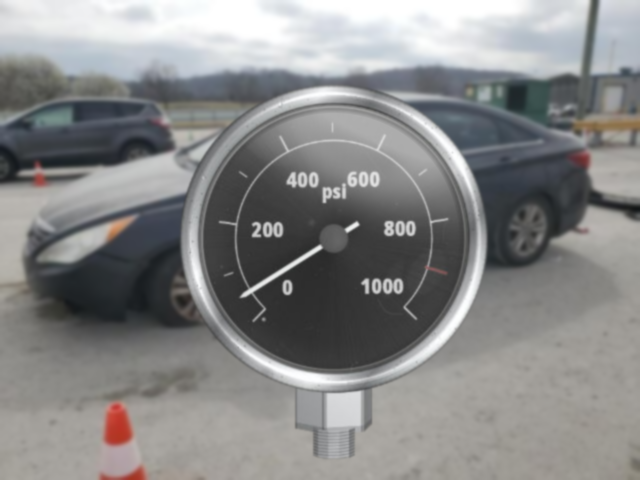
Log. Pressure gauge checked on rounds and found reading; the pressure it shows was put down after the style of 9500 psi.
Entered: 50 psi
